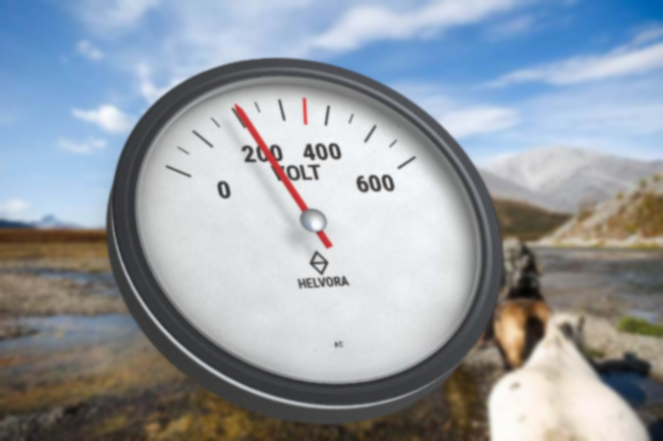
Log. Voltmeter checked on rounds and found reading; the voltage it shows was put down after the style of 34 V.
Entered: 200 V
